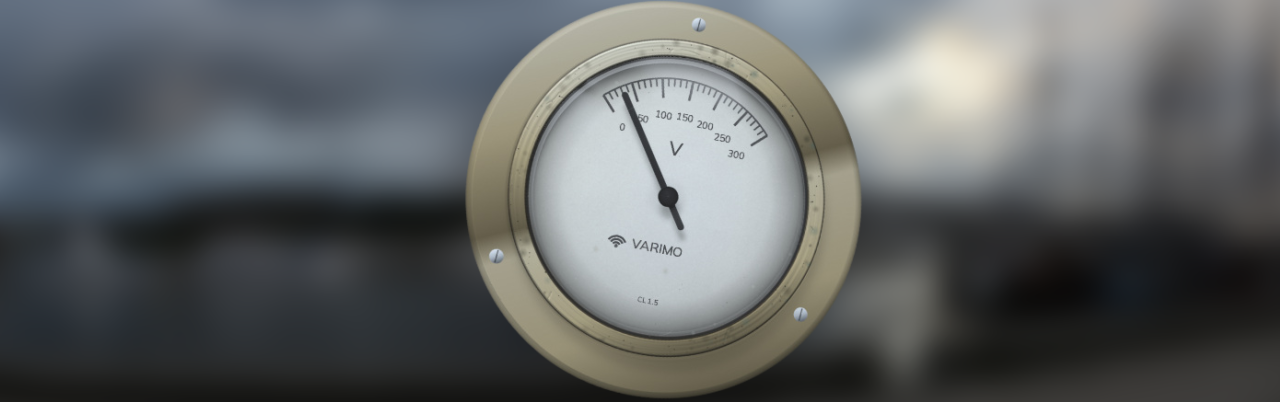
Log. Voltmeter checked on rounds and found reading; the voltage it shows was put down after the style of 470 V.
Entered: 30 V
